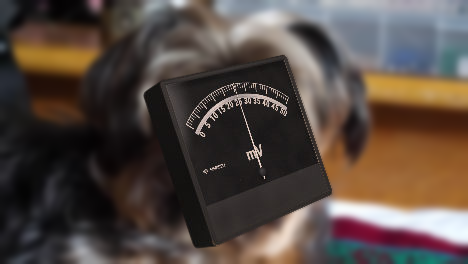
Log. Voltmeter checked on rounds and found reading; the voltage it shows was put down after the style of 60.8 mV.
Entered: 25 mV
